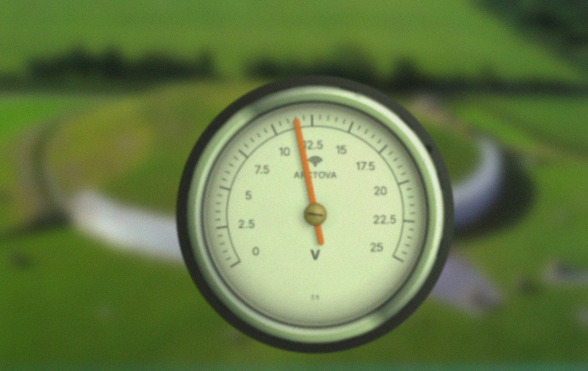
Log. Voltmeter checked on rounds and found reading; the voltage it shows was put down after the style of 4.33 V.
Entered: 11.5 V
